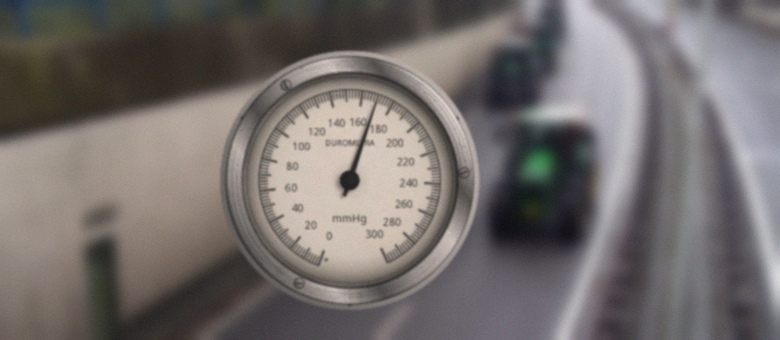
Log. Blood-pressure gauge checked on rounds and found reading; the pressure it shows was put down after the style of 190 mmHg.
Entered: 170 mmHg
